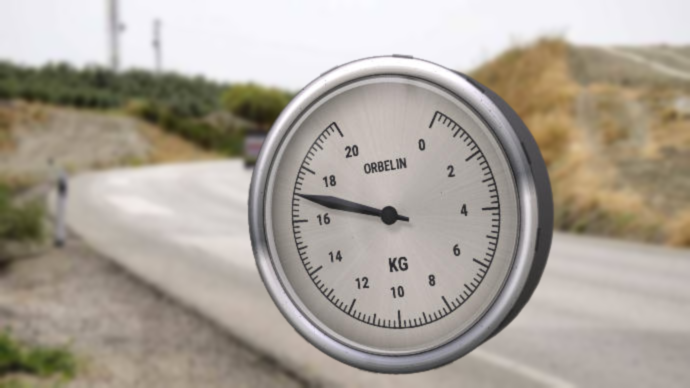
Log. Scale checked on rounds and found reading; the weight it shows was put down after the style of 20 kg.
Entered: 17 kg
